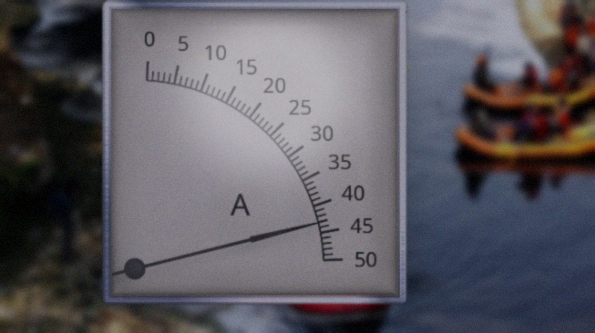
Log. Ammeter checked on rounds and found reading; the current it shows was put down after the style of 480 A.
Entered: 43 A
